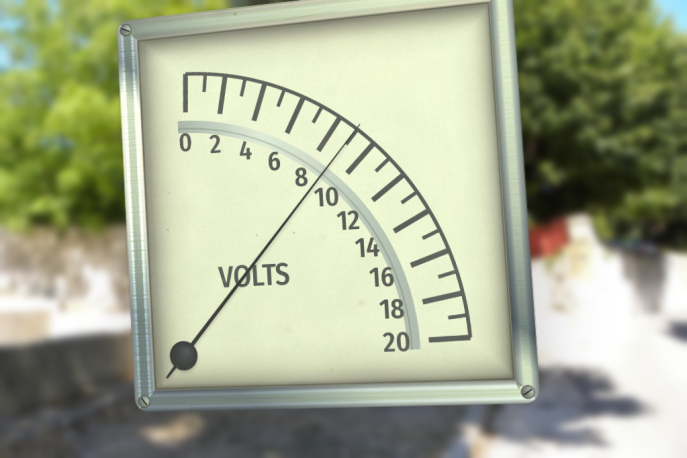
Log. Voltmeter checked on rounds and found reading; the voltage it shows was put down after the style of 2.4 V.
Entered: 9 V
